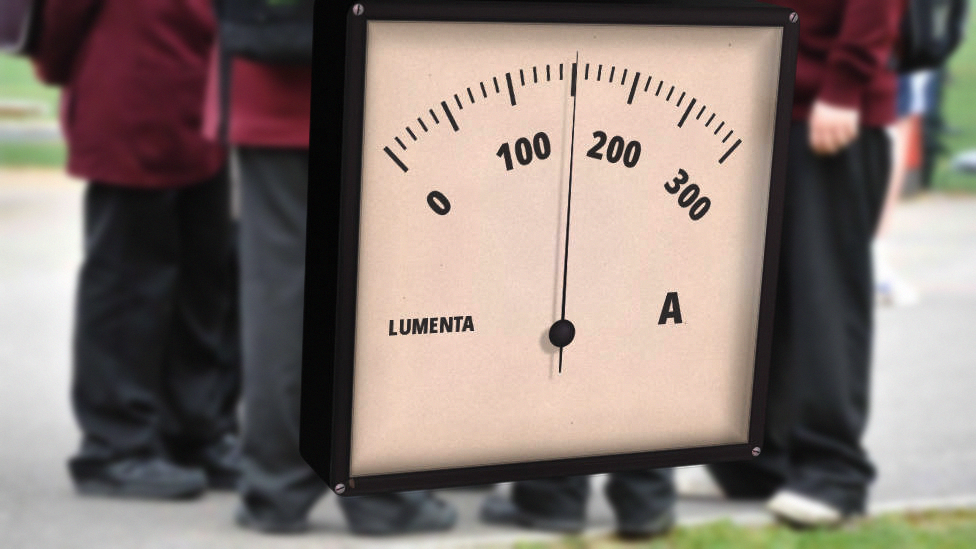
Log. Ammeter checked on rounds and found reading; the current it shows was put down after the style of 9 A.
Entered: 150 A
